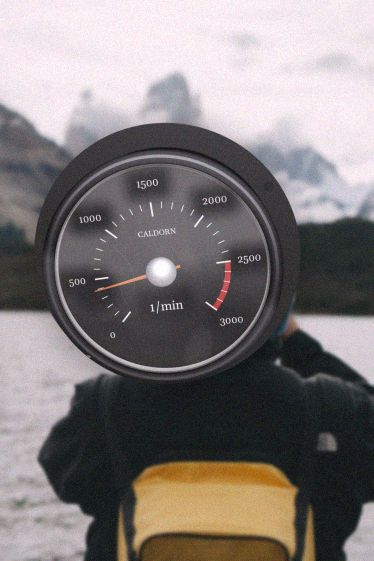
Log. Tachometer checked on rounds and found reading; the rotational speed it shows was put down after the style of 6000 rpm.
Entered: 400 rpm
